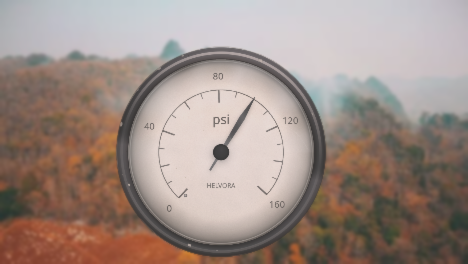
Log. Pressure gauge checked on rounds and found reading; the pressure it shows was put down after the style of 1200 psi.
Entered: 100 psi
